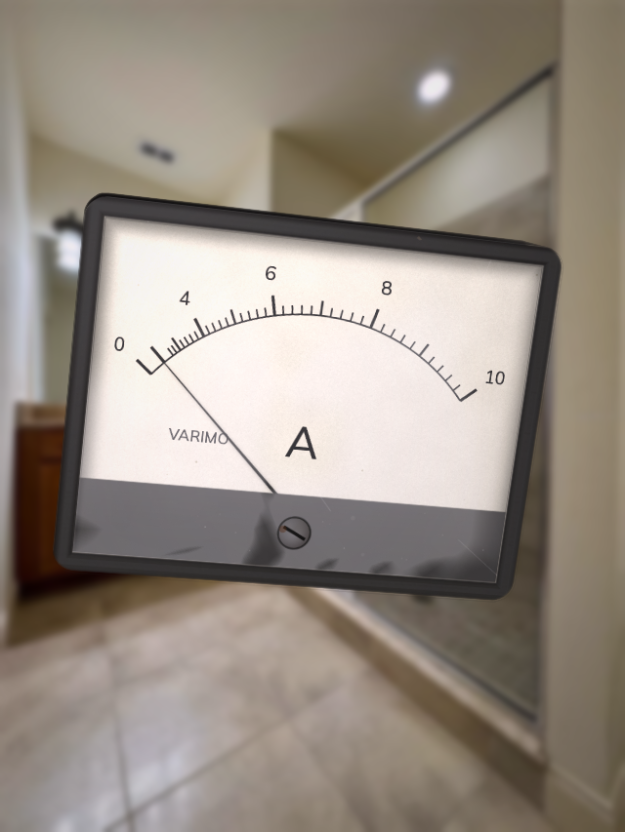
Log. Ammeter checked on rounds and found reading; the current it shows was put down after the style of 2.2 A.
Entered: 2 A
